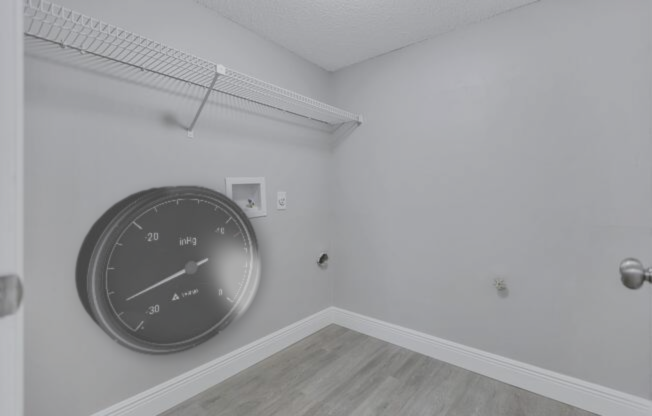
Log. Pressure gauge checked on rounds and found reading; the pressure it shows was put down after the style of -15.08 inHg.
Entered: -27 inHg
